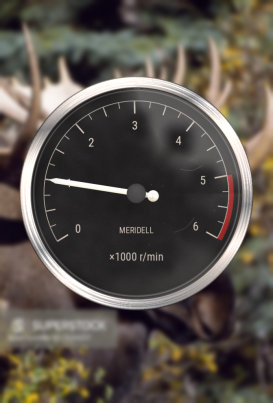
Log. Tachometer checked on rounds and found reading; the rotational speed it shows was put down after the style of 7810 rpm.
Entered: 1000 rpm
